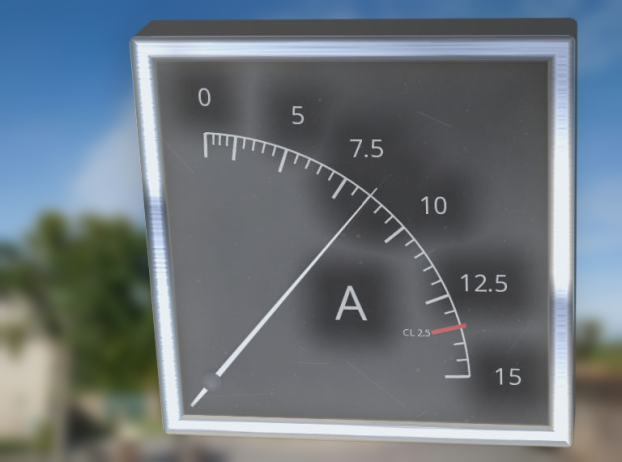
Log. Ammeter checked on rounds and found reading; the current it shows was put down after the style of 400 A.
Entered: 8.5 A
